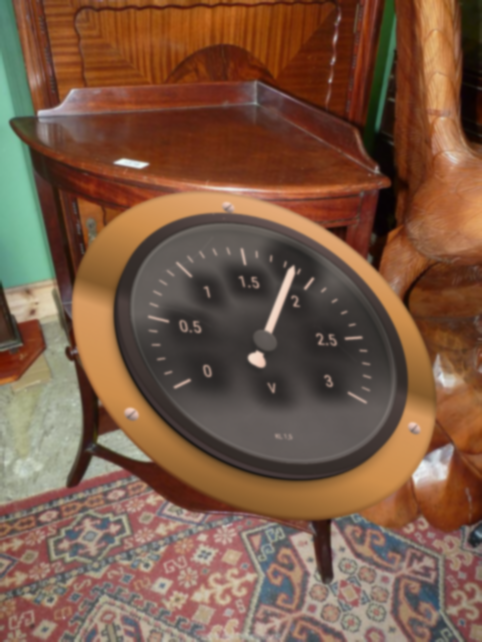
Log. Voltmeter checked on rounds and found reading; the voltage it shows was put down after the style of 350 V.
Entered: 1.85 V
